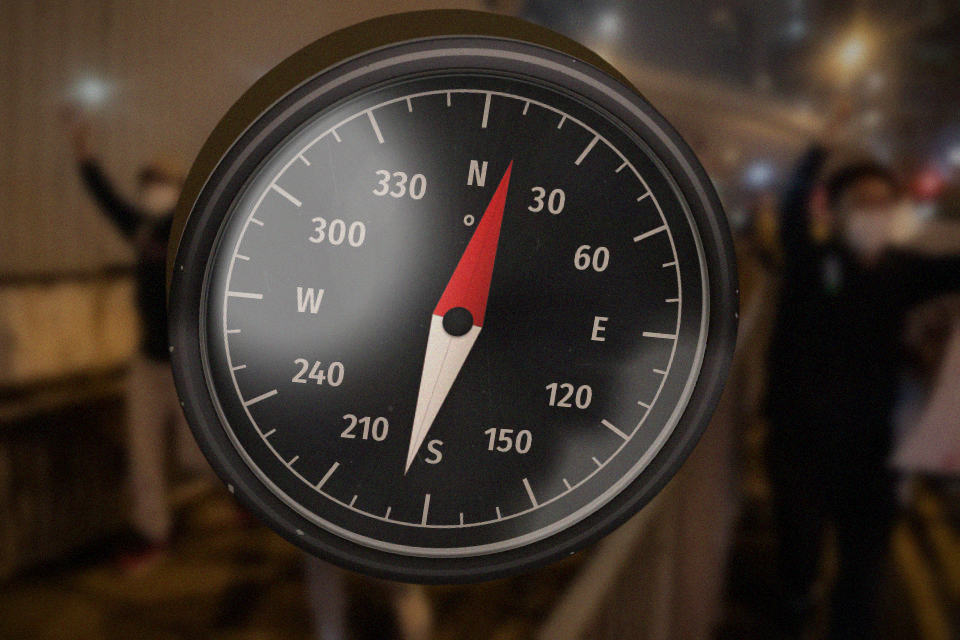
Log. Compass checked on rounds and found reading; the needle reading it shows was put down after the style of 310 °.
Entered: 10 °
